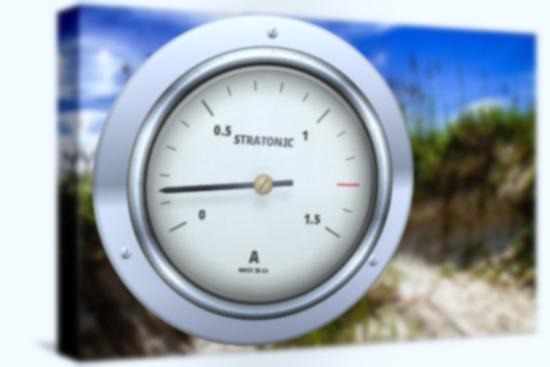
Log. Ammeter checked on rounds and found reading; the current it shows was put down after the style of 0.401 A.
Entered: 0.15 A
